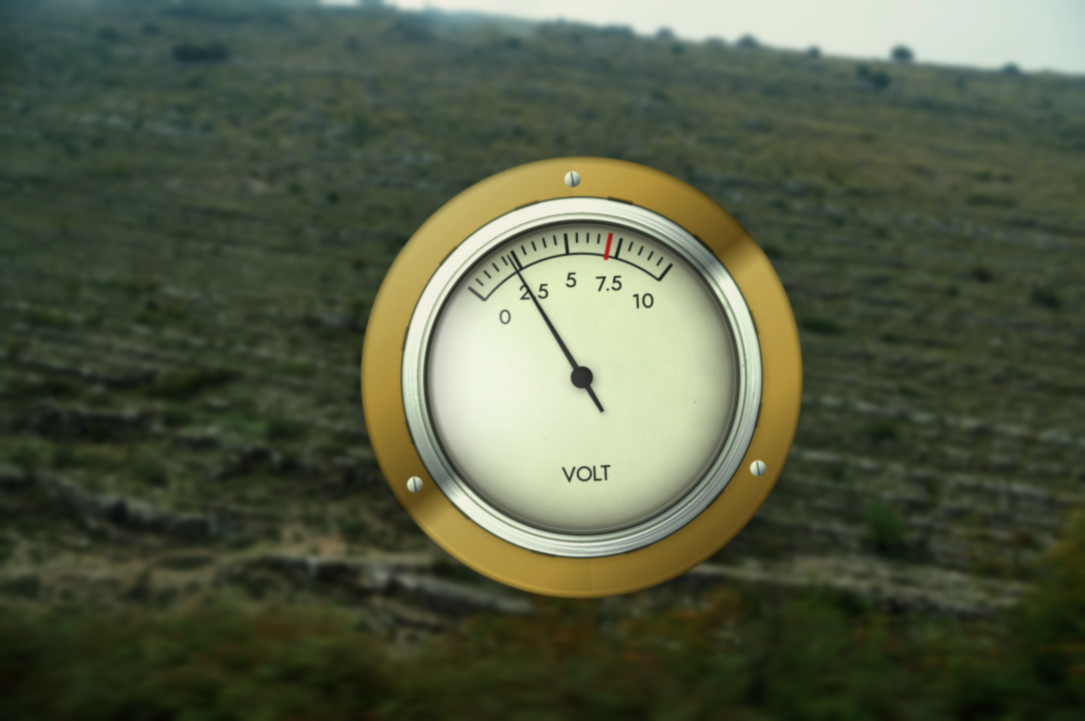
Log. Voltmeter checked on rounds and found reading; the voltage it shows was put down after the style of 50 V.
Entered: 2.25 V
